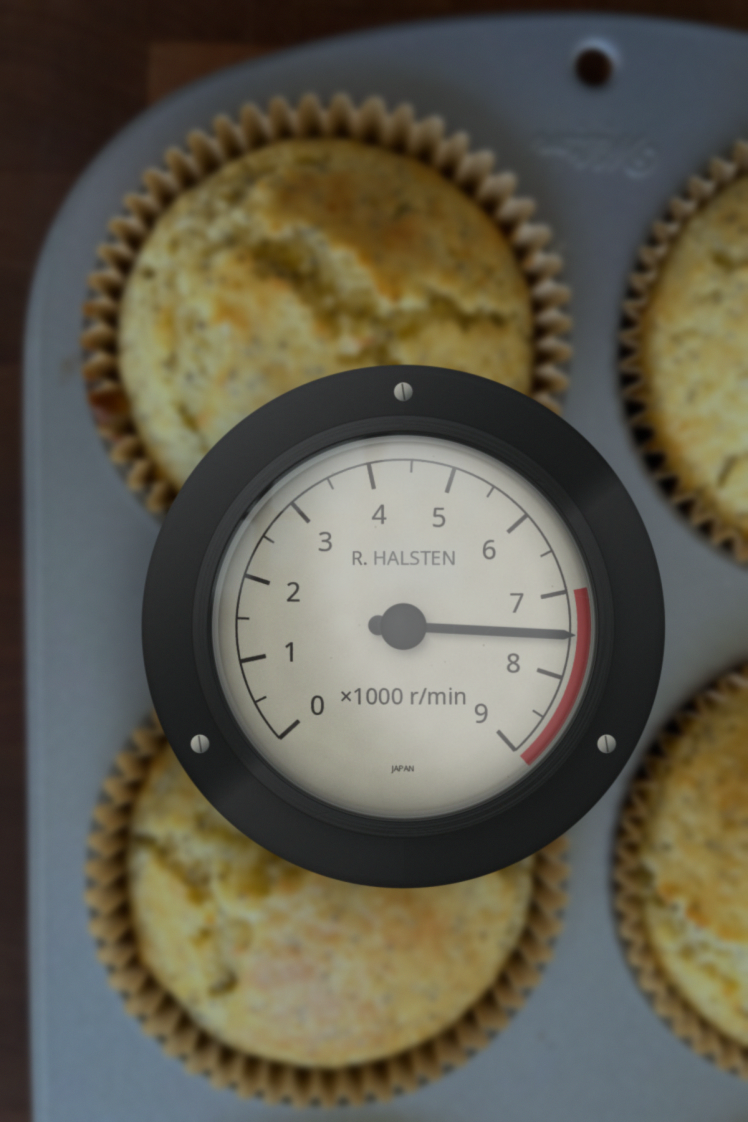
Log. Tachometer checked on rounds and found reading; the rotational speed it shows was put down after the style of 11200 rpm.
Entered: 7500 rpm
